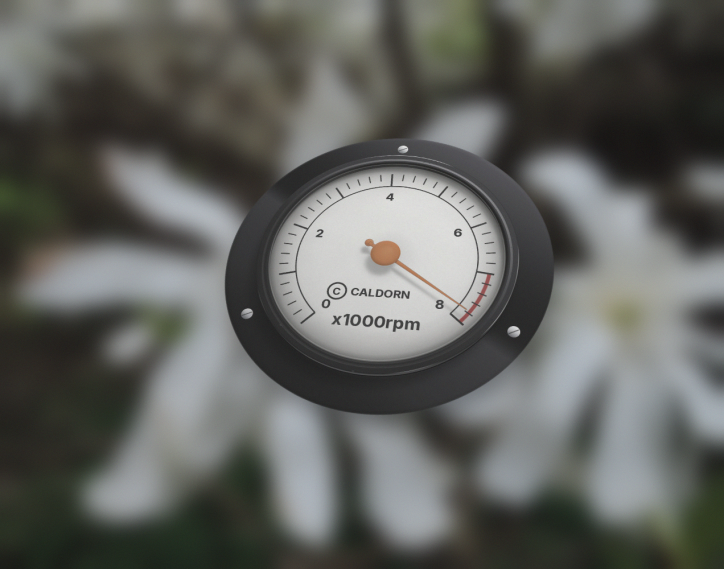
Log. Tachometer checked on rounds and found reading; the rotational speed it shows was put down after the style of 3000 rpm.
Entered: 7800 rpm
